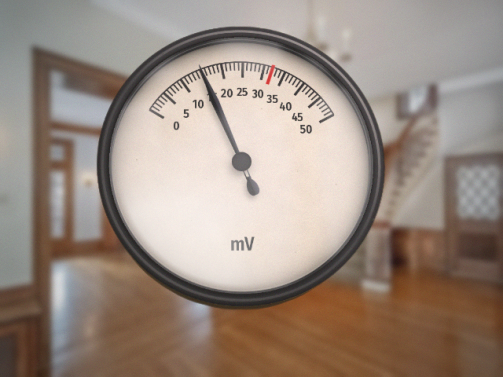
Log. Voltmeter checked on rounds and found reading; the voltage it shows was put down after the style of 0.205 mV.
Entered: 15 mV
